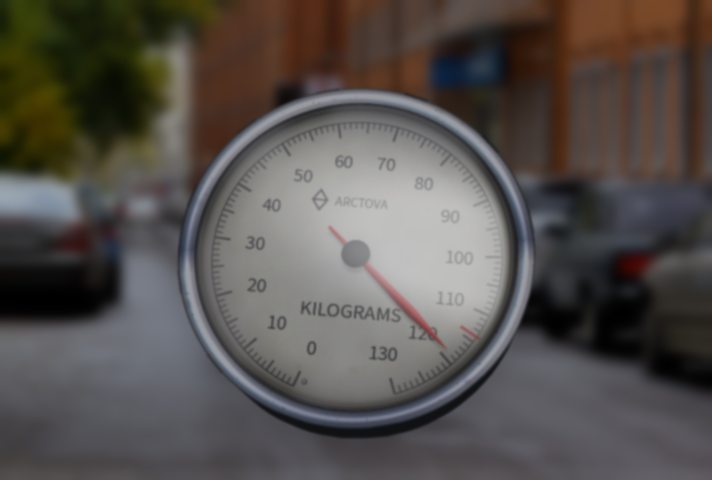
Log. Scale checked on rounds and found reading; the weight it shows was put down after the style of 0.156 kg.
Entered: 119 kg
